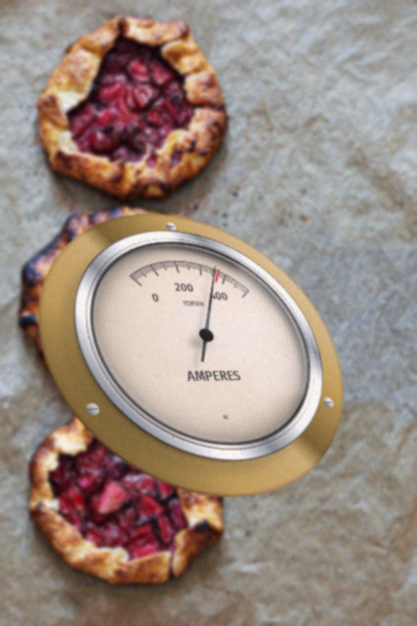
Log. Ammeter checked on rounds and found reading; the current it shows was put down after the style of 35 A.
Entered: 350 A
